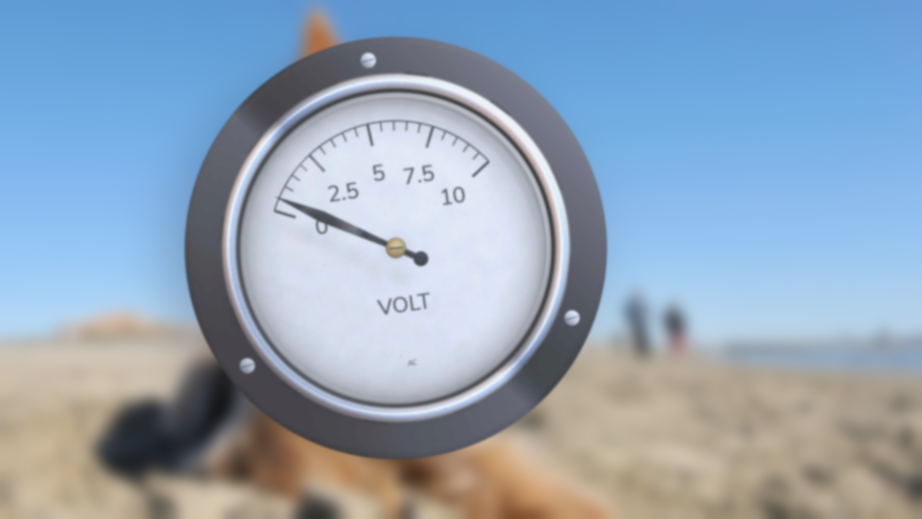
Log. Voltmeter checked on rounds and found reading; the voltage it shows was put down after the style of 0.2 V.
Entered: 0.5 V
